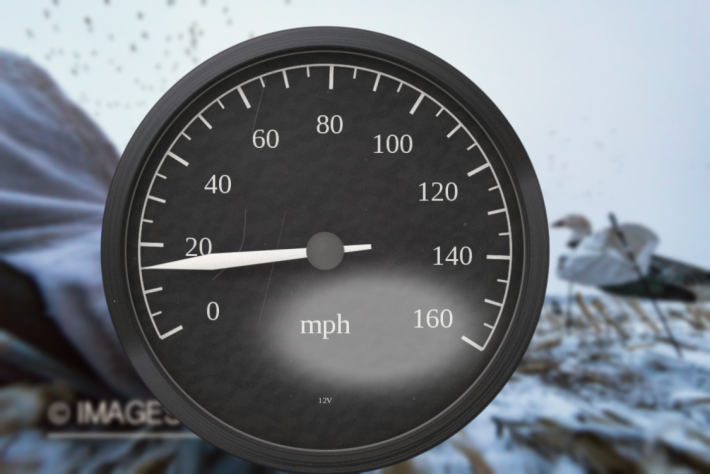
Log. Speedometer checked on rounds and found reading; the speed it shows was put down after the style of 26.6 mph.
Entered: 15 mph
